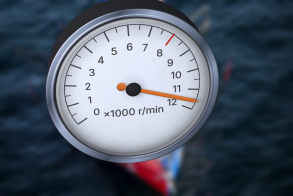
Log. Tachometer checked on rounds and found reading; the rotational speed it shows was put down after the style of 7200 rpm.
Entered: 11500 rpm
